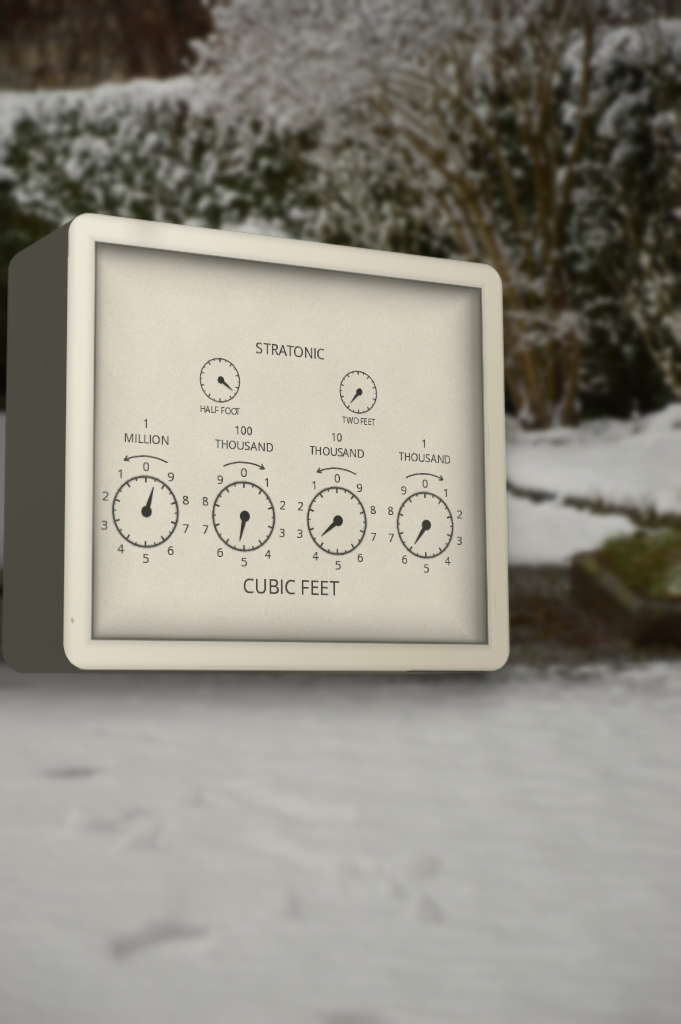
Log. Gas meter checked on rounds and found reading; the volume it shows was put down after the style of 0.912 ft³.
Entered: 953600 ft³
